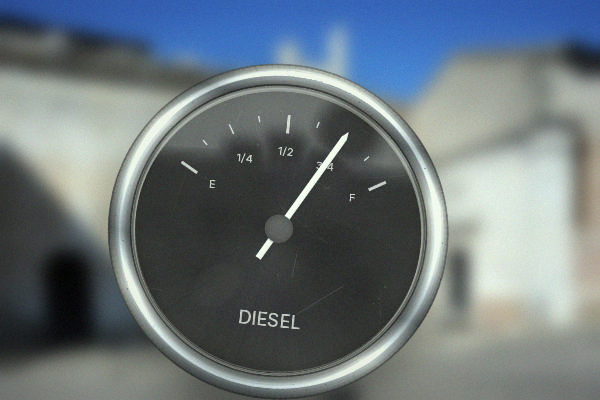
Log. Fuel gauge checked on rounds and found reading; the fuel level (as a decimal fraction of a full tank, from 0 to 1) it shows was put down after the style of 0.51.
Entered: 0.75
